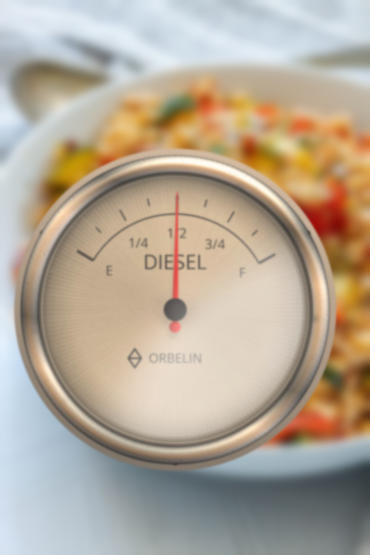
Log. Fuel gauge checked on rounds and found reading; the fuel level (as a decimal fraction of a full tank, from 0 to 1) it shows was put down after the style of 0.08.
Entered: 0.5
